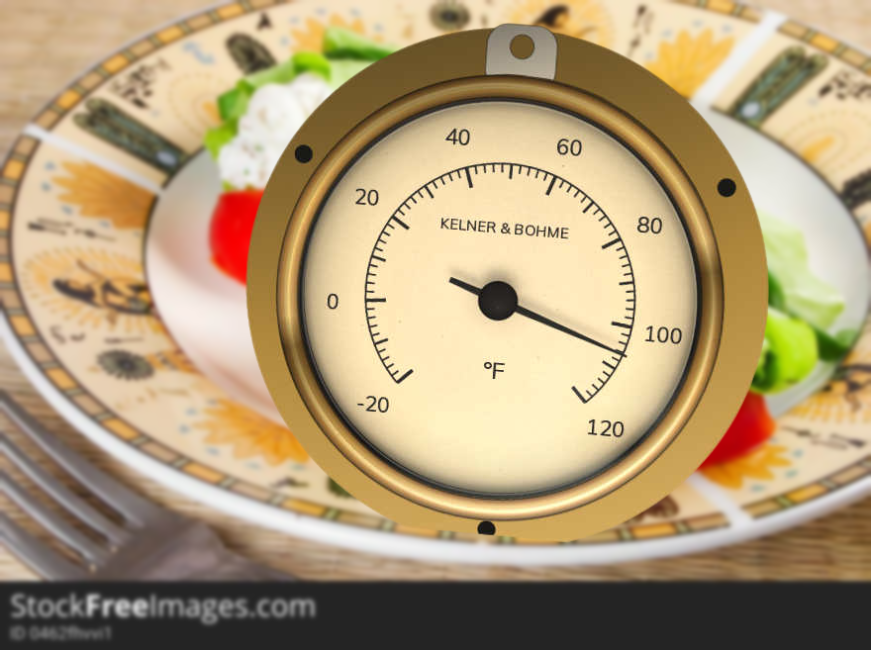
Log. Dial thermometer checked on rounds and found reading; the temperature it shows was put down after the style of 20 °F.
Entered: 106 °F
